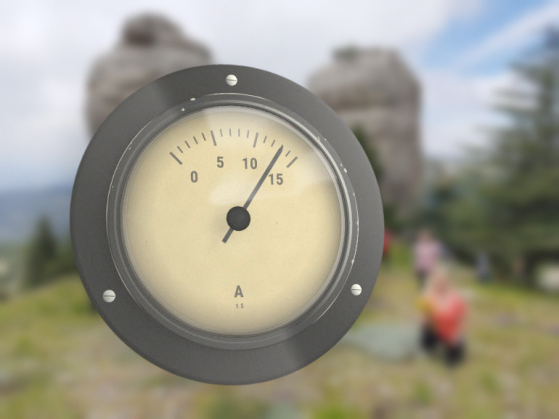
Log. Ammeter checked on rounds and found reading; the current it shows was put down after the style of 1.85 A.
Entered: 13 A
